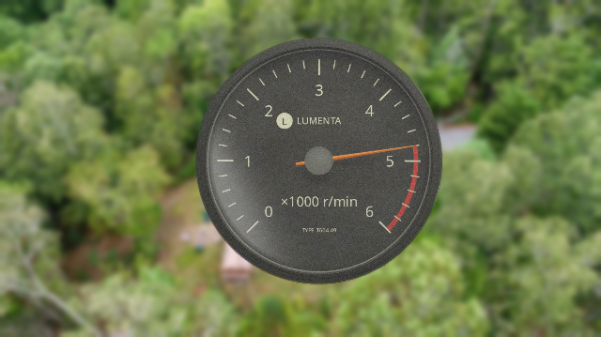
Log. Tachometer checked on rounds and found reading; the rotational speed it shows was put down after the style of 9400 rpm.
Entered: 4800 rpm
